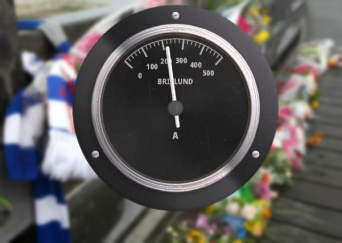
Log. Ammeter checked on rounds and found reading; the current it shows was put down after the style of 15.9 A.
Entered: 220 A
